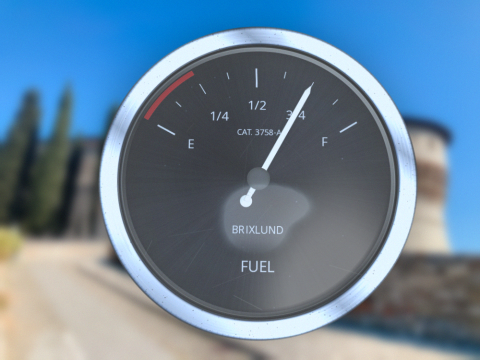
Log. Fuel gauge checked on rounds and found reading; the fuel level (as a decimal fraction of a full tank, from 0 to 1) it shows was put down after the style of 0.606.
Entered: 0.75
